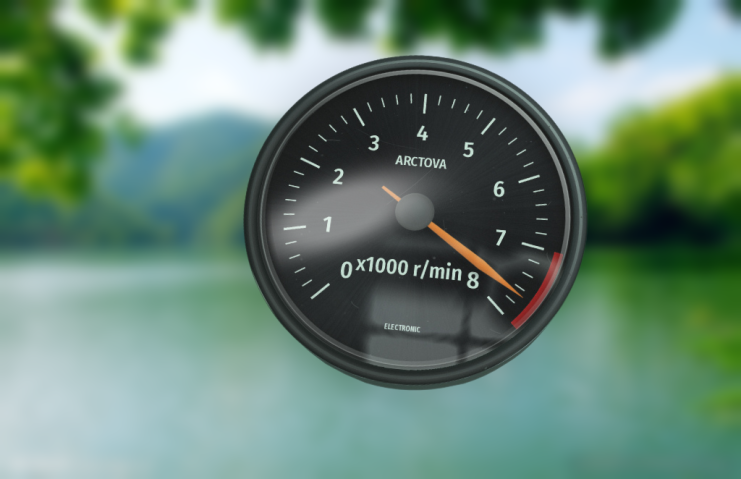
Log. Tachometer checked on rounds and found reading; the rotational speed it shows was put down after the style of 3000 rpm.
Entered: 7700 rpm
